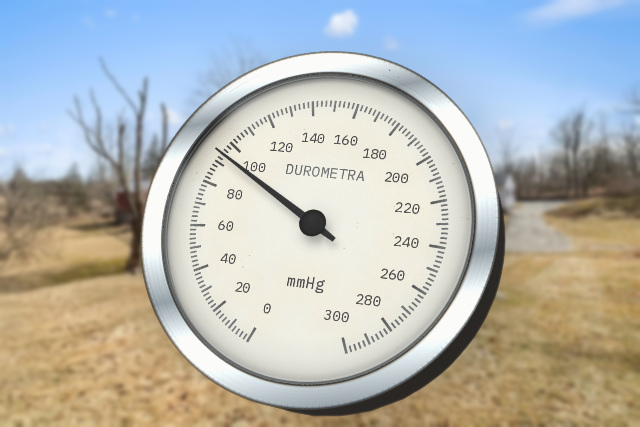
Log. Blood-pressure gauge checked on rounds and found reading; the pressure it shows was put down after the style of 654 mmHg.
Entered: 94 mmHg
